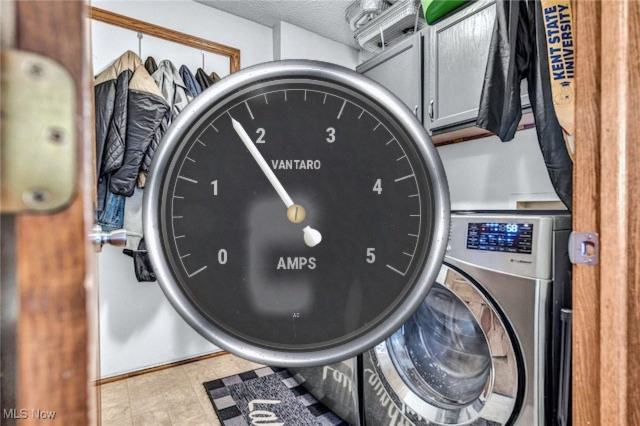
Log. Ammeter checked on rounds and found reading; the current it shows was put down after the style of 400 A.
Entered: 1.8 A
